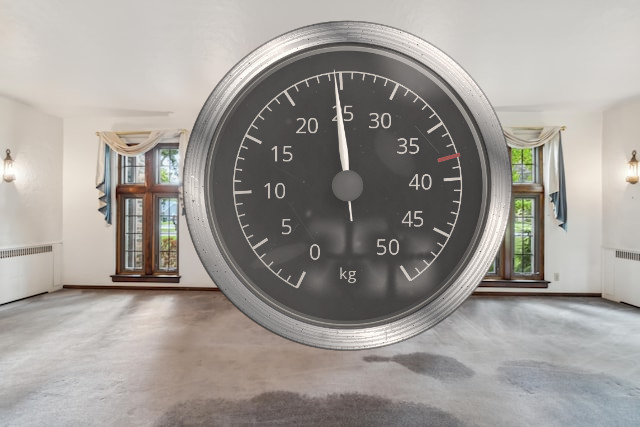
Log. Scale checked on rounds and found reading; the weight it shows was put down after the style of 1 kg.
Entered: 24.5 kg
